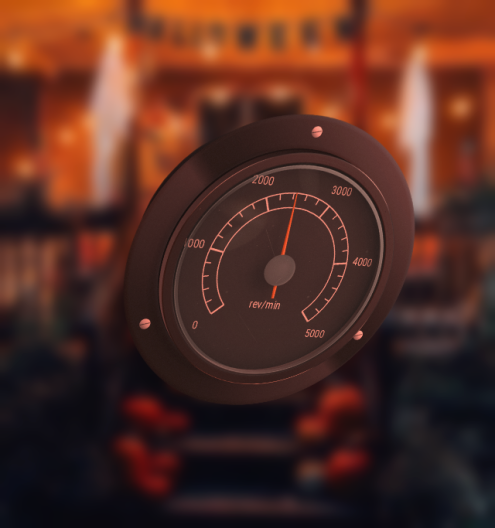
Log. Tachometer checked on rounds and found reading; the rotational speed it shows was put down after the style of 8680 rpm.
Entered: 2400 rpm
